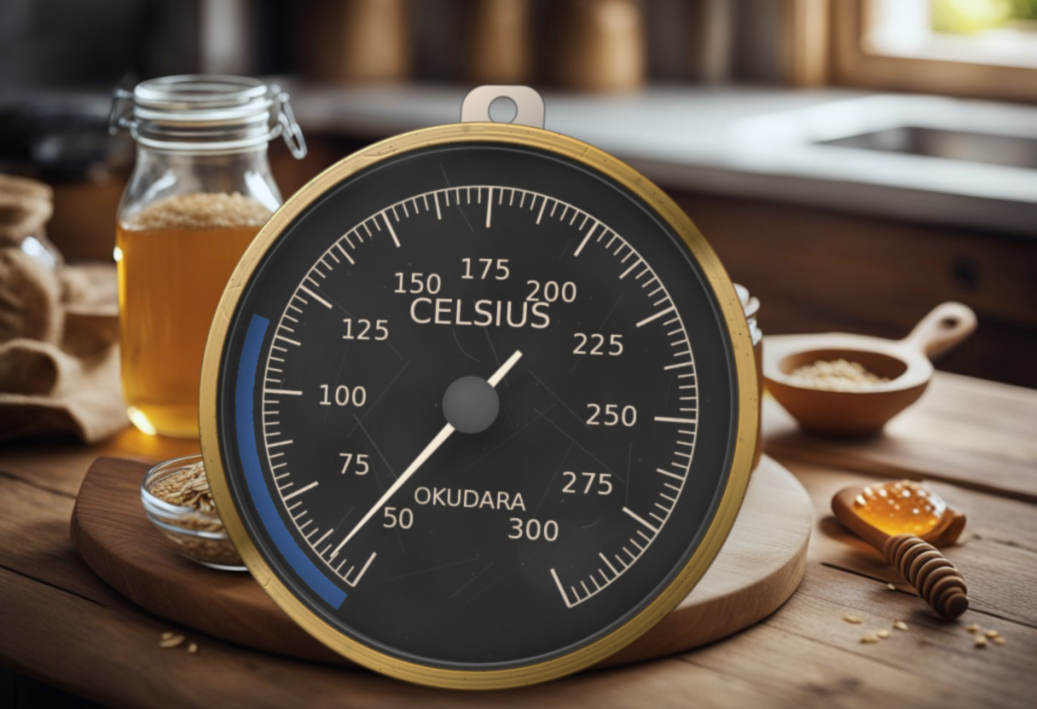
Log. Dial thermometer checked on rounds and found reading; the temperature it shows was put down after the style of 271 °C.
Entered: 57.5 °C
